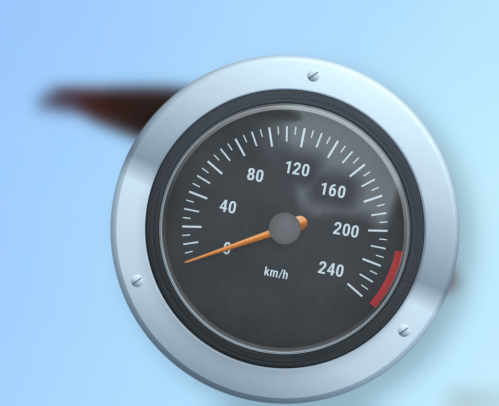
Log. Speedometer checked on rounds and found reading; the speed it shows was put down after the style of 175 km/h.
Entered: 0 km/h
